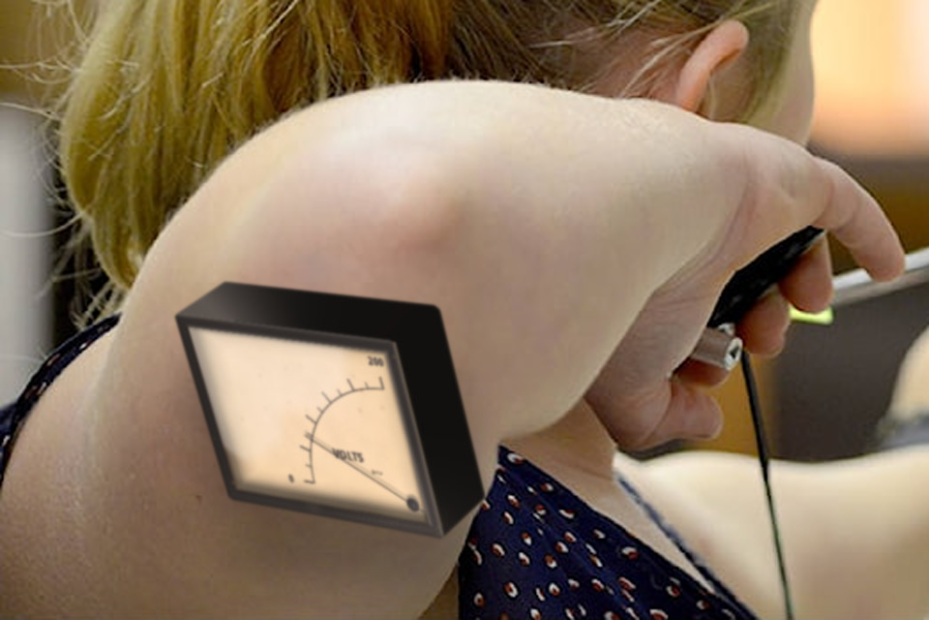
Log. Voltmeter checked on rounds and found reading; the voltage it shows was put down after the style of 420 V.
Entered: 60 V
